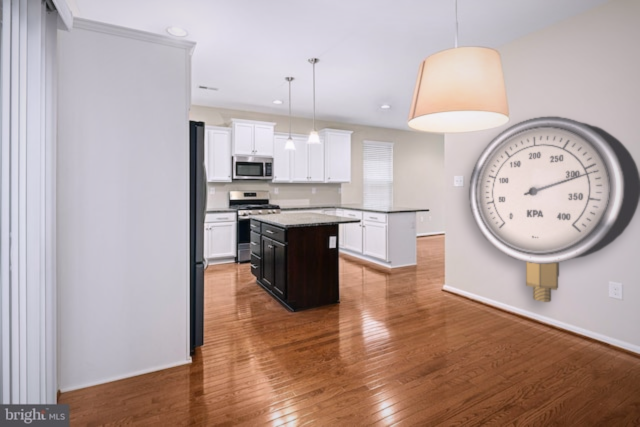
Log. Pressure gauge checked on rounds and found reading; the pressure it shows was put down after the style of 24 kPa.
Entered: 310 kPa
